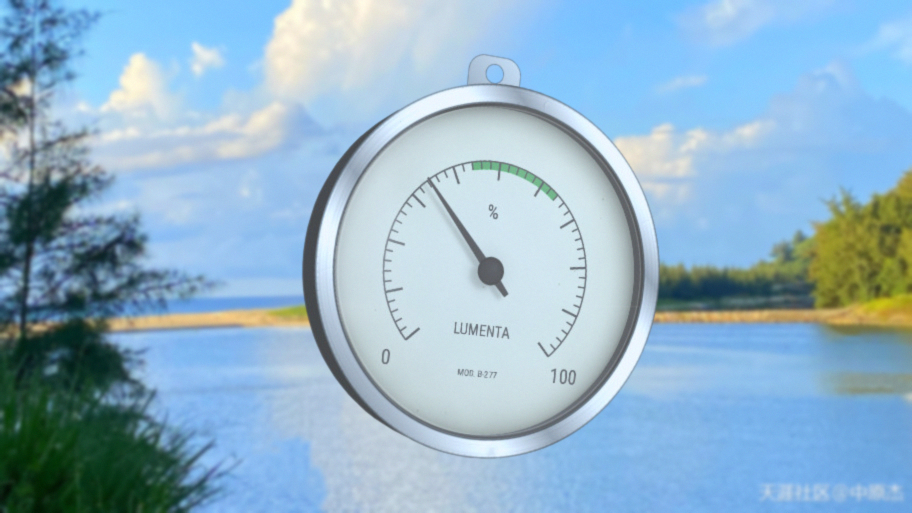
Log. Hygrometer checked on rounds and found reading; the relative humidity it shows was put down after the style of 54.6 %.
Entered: 34 %
